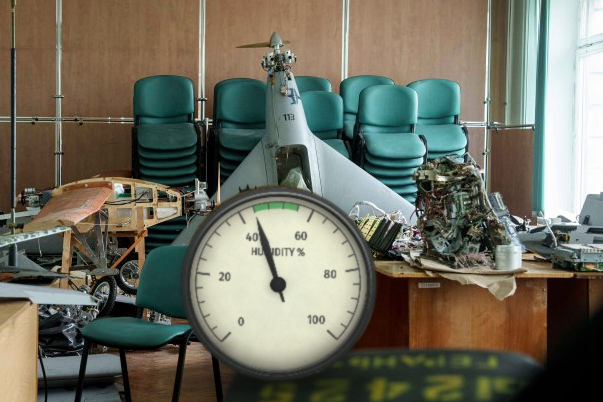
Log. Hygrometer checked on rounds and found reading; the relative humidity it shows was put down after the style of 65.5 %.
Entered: 44 %
